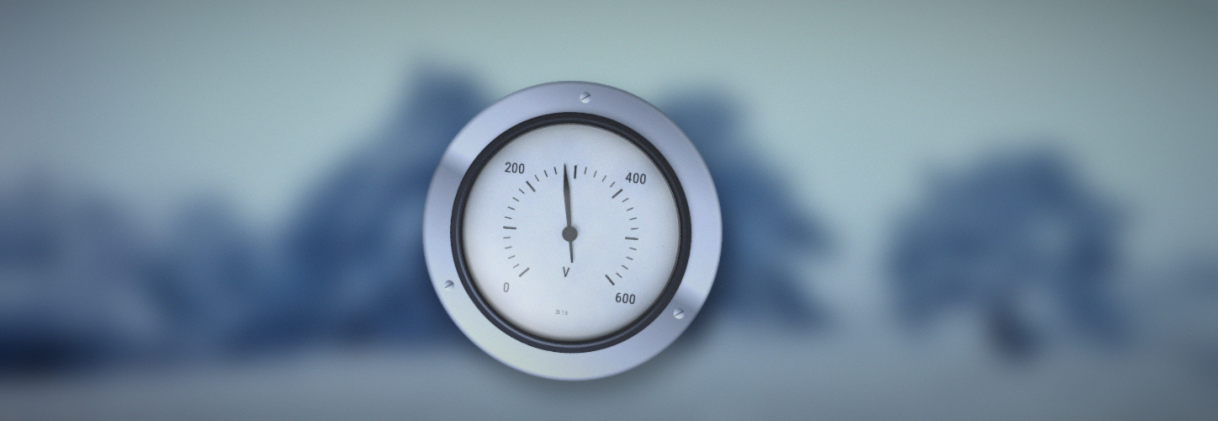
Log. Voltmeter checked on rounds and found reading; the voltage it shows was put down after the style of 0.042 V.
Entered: 280 V
